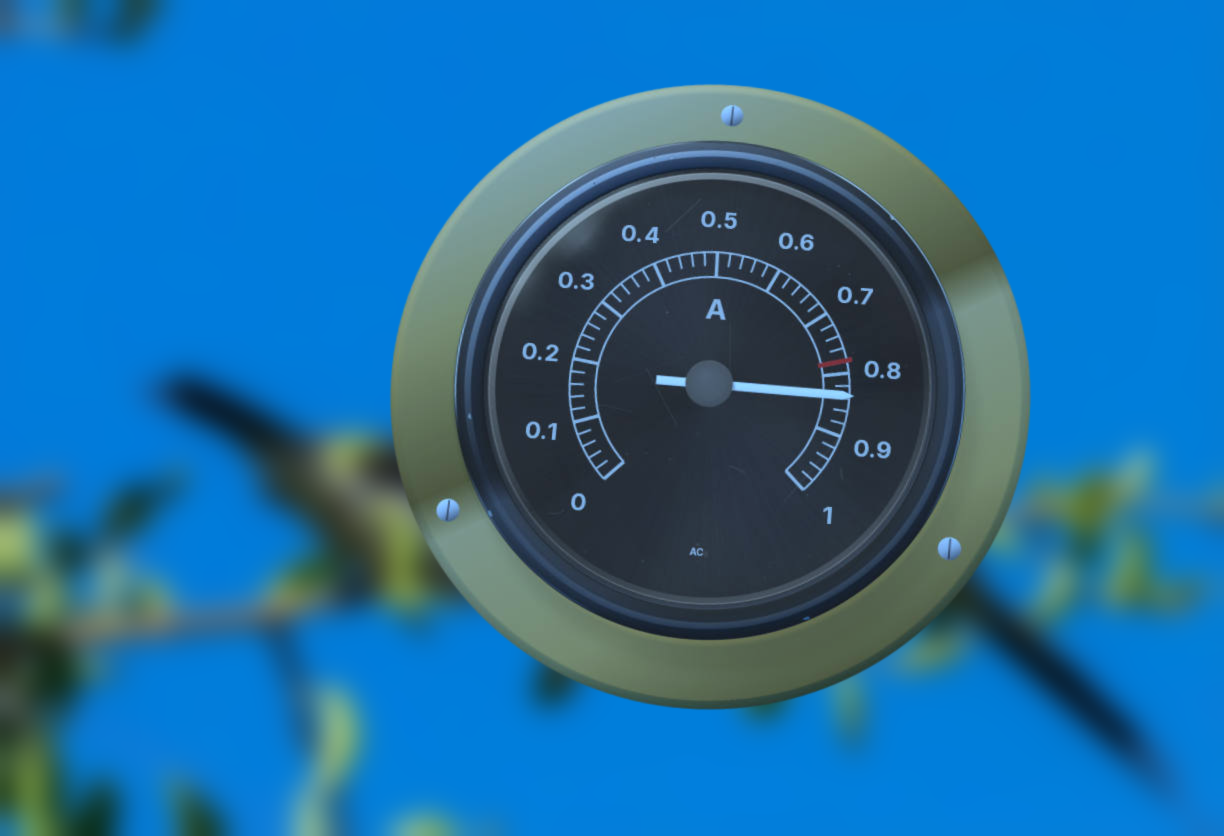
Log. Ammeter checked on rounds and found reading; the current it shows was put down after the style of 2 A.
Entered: 0.84 A
